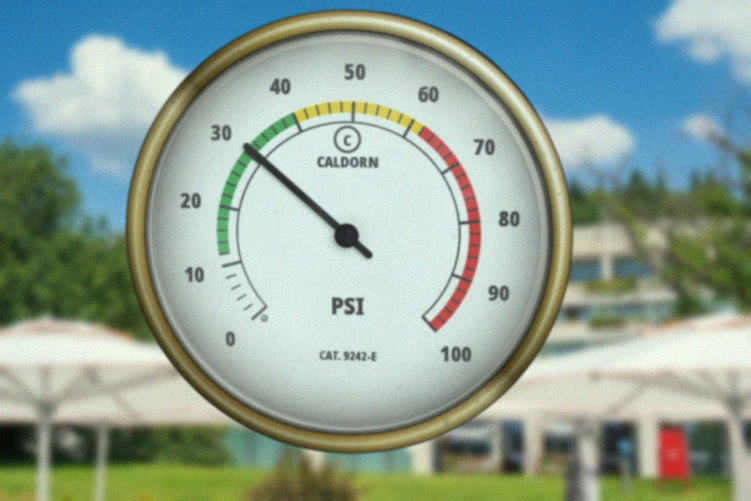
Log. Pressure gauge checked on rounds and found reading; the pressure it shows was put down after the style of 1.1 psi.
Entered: 31 psi
